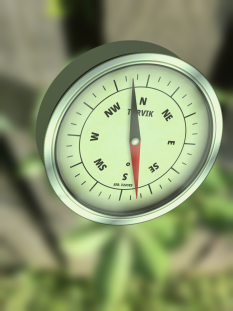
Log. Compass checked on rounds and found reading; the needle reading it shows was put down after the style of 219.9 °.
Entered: 165 °
